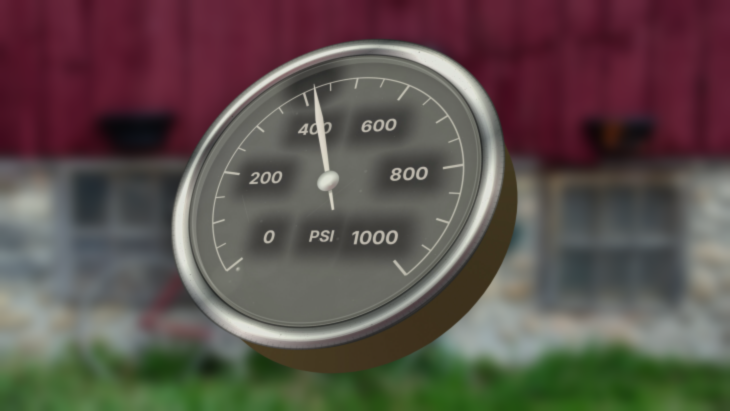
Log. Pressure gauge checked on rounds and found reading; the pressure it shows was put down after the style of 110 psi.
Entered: 425 psi
